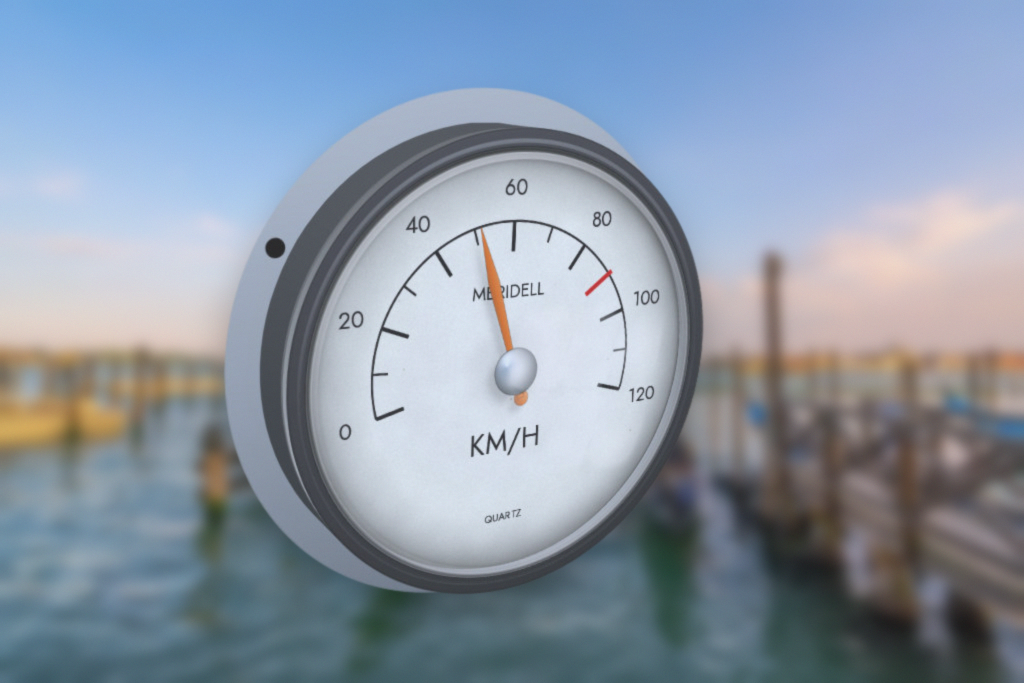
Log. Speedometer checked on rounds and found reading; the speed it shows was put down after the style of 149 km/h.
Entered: 50 km/h
